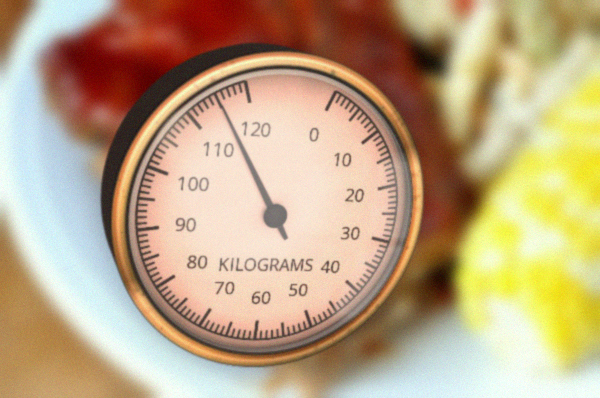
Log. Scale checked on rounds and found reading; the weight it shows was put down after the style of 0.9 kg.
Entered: 115 kg
